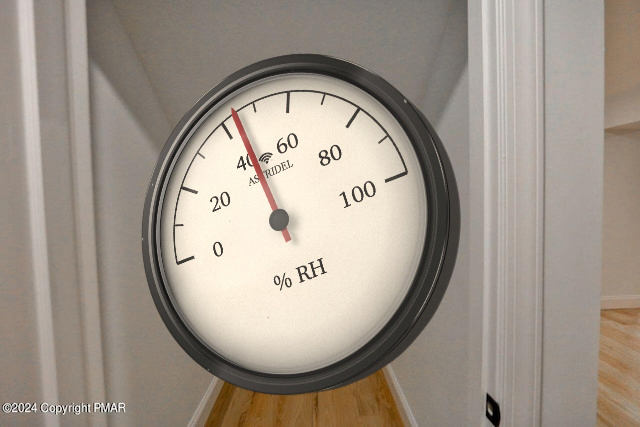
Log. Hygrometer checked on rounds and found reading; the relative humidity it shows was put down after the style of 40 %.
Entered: 45 %
